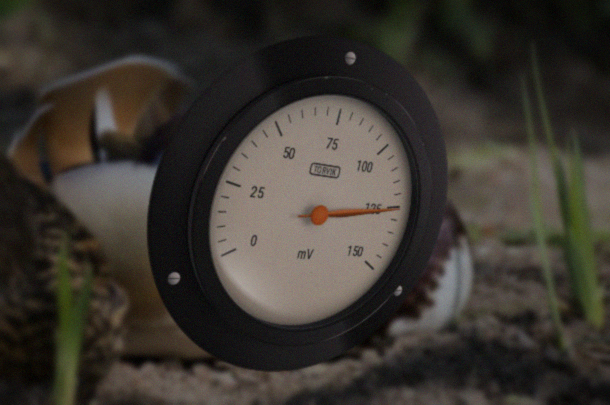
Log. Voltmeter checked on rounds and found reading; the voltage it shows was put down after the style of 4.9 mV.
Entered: 125 mV
